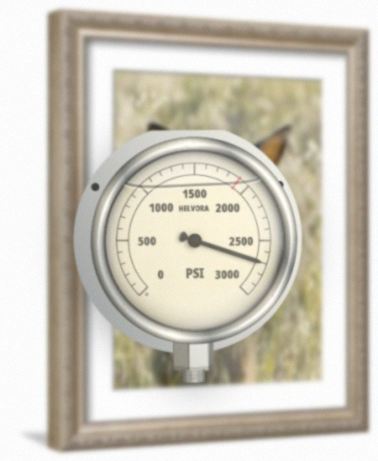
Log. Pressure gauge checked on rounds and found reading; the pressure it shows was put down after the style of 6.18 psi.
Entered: 2700 psi
